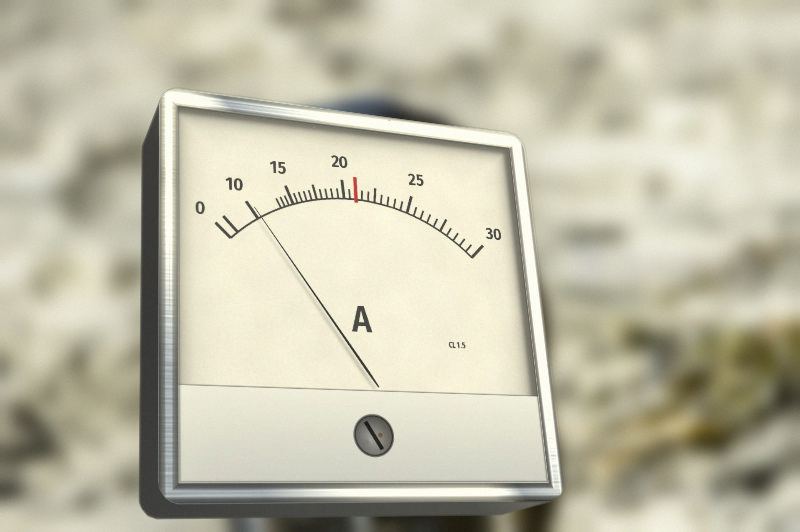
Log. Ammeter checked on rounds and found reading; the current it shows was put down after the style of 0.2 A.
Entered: 10 A
